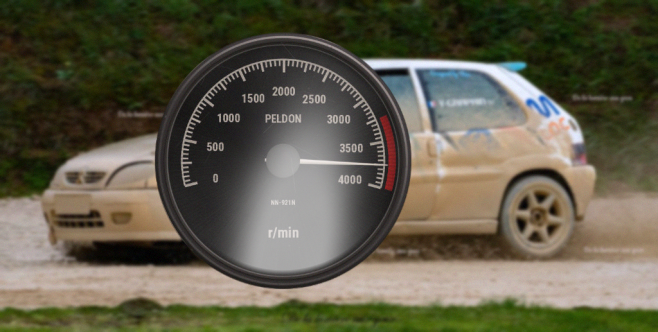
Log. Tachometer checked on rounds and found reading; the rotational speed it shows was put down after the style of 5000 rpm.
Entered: 3750 rpm
